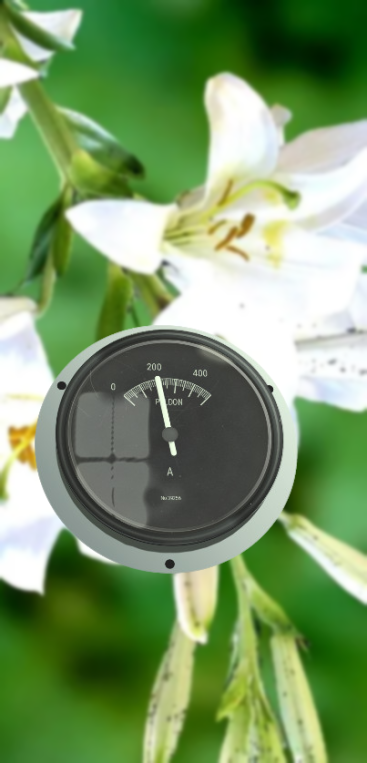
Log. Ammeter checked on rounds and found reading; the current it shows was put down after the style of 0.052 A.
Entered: 200 A
